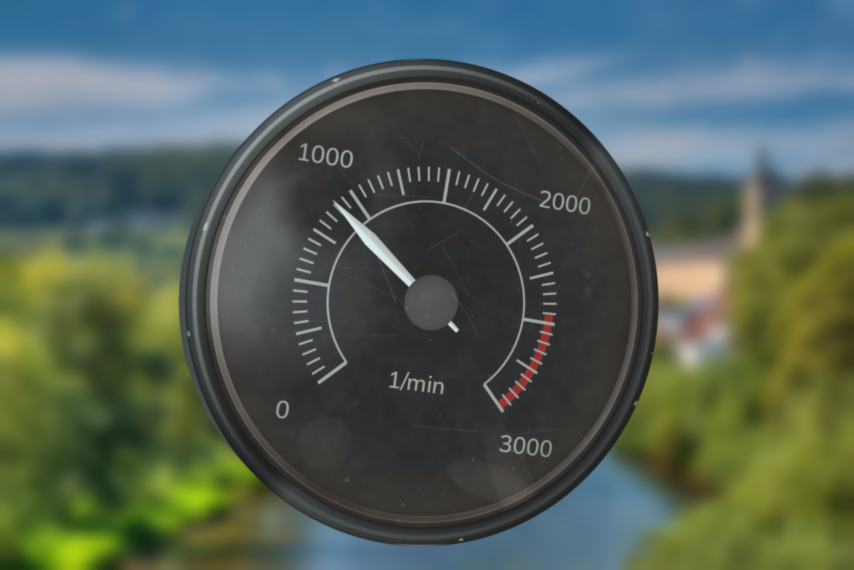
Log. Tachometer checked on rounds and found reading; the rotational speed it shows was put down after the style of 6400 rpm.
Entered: 900 rpm
